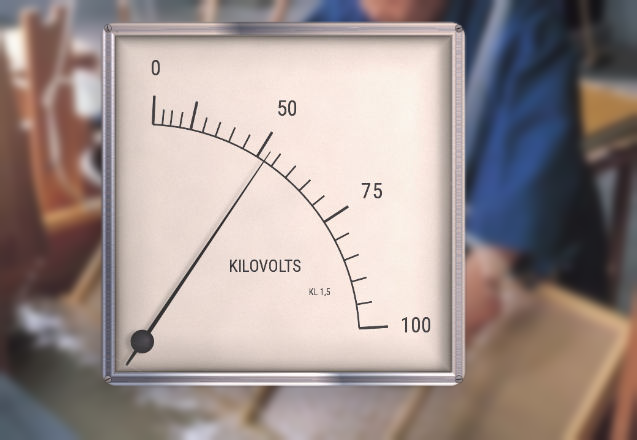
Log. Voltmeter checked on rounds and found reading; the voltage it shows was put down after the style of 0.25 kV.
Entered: 52.5 kV
